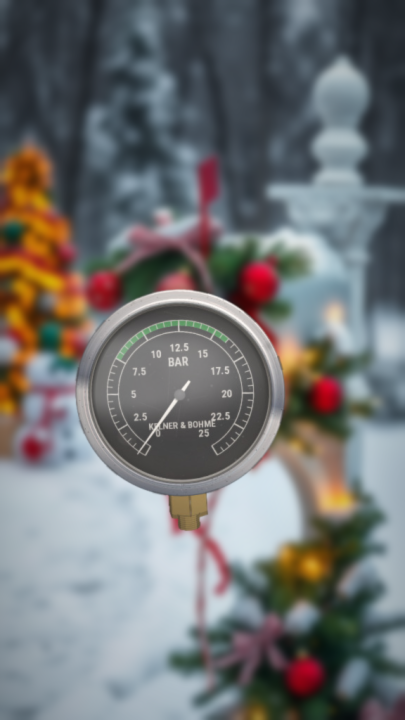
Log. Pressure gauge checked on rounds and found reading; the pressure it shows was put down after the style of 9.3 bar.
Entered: 0.5 bar
